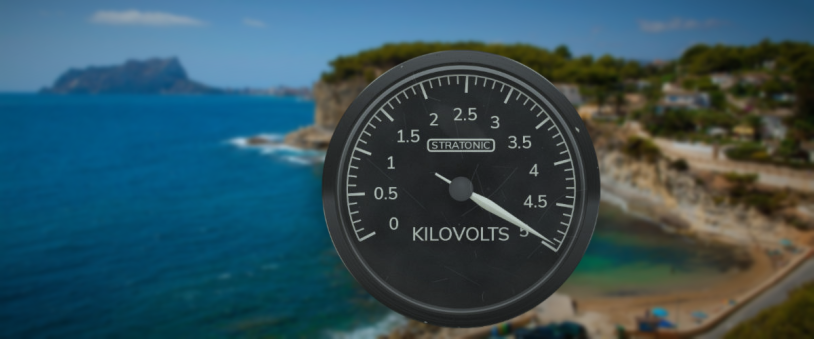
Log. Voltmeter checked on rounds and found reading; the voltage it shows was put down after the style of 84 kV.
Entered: 4.95 kV
